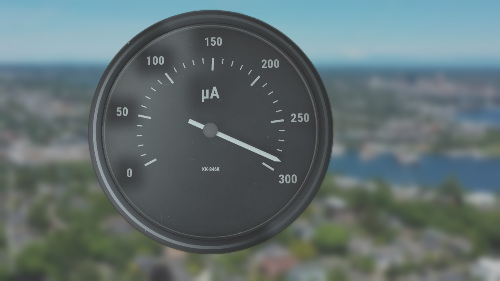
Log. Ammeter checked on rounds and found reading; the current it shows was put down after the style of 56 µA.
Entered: 290 µA
